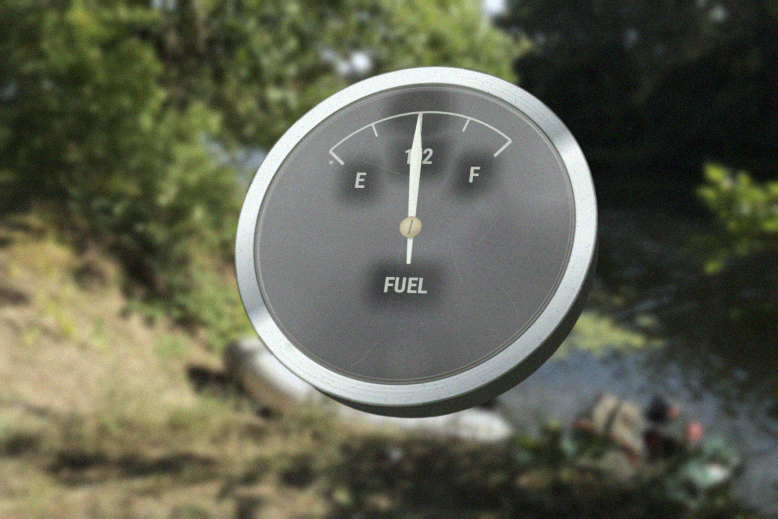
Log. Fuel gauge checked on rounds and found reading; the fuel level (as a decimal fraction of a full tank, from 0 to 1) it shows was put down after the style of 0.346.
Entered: 0.5
